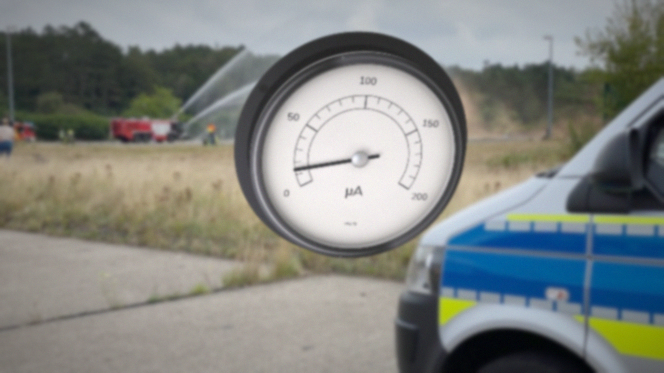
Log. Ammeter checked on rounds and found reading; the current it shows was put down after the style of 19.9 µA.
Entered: 15 µA
